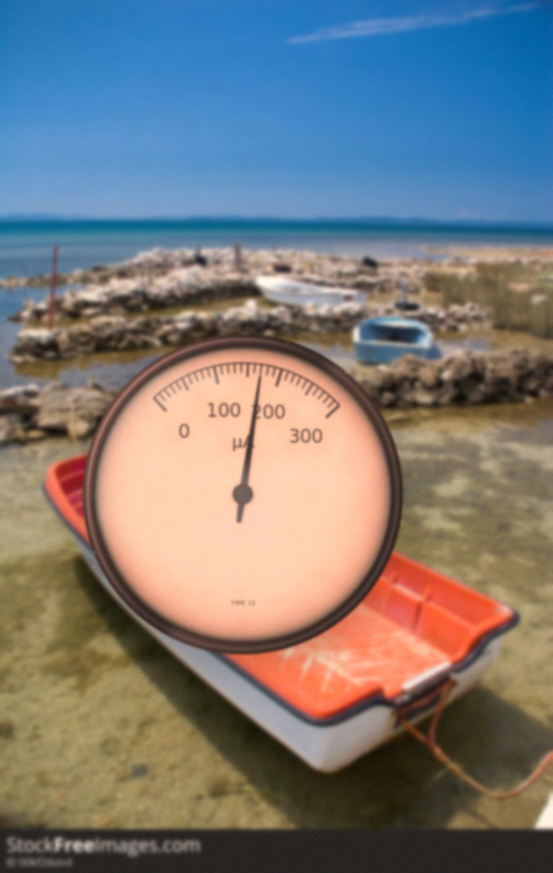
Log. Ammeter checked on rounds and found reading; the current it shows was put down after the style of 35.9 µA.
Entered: 170 µA
